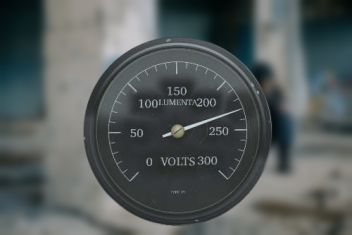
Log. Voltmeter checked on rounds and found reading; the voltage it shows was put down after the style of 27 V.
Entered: 230 V
